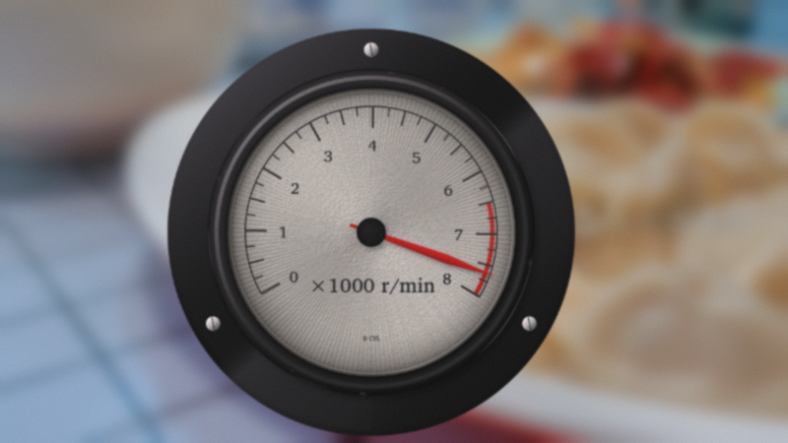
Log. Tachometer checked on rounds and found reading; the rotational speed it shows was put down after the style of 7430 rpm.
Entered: 7625 rpm
